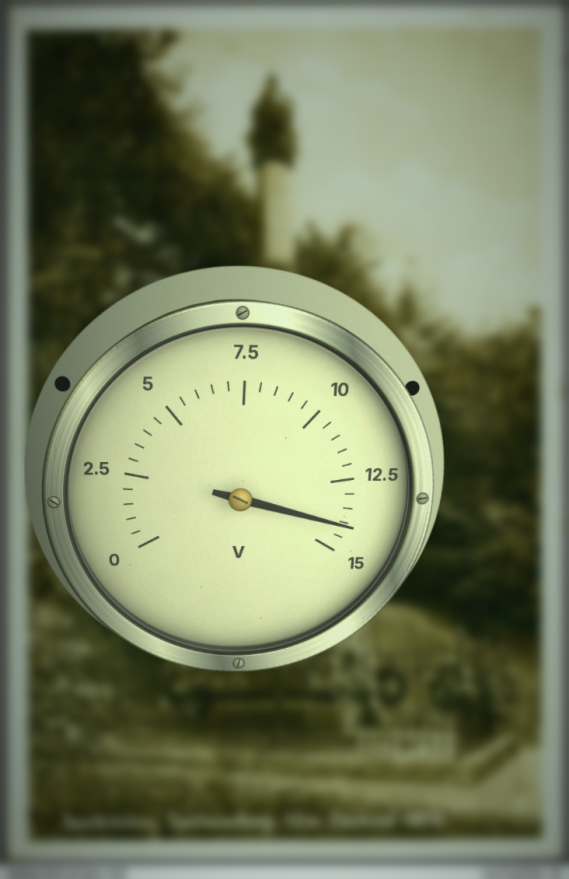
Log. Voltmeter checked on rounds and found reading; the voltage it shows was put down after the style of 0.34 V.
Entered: 14 V
